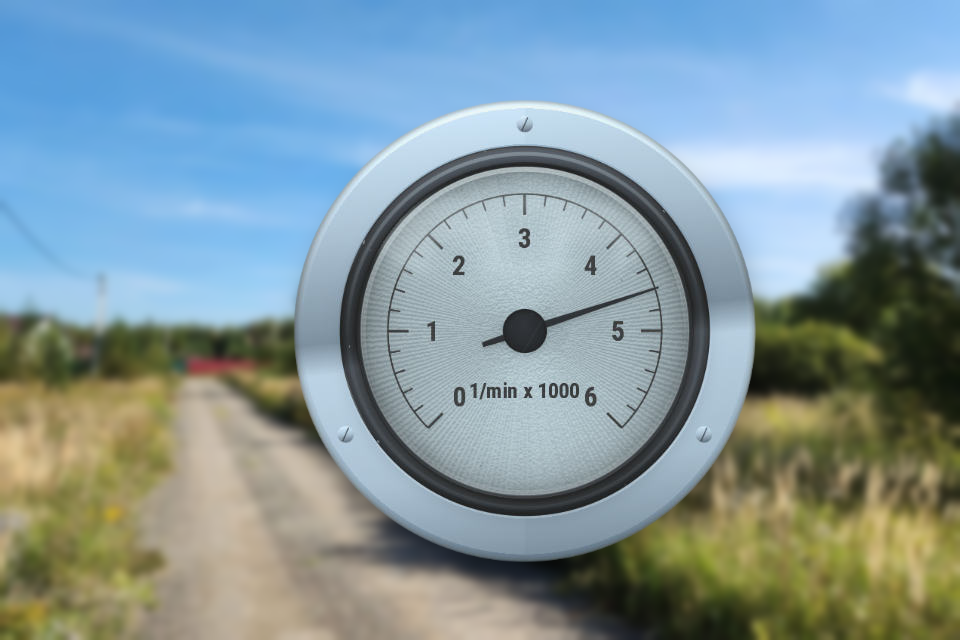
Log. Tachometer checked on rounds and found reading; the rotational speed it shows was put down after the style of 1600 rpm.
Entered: 4600 rpm
